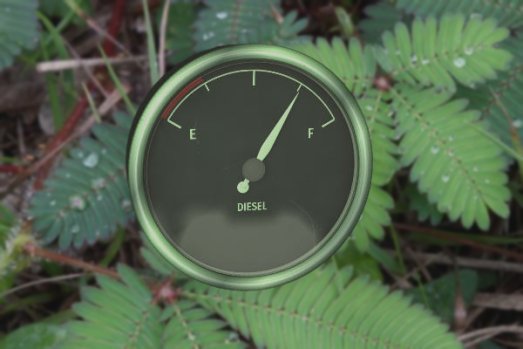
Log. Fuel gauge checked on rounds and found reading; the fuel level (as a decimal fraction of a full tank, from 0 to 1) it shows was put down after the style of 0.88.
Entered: 0.75
